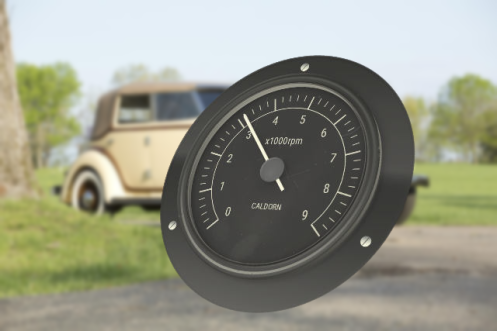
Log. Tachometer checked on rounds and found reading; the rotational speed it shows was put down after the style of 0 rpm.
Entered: 3200 rpm
